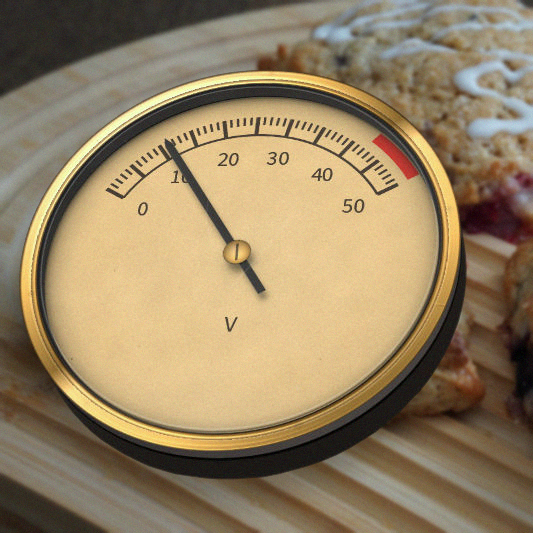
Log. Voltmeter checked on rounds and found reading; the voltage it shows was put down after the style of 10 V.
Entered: 11 V
